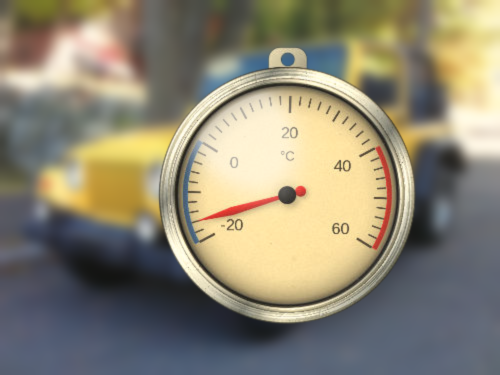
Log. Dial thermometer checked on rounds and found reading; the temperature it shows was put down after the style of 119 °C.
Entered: -16 °C
